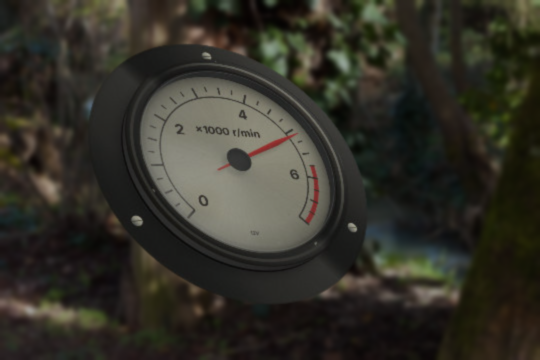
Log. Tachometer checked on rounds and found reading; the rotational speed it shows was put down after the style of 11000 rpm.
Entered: 5125 rpm
